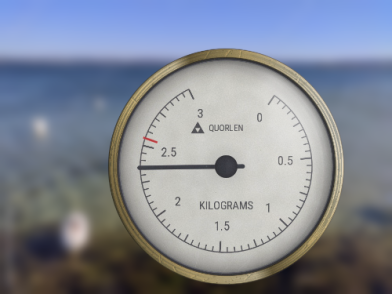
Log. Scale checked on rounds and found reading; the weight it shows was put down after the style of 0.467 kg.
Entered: 2.35 kg
